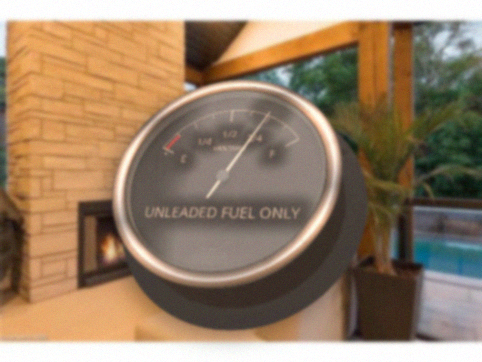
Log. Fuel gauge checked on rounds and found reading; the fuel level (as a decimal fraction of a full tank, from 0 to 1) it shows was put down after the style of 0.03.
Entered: 0.75
